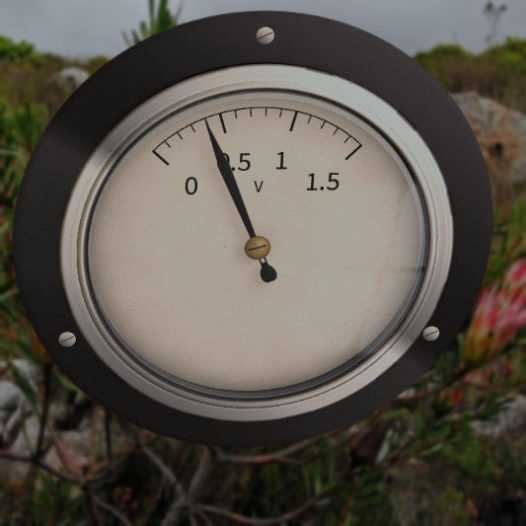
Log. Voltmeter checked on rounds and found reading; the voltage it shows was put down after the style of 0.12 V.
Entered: 0.4 V
